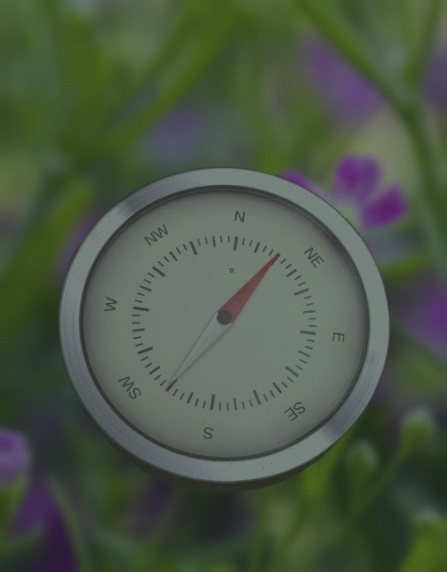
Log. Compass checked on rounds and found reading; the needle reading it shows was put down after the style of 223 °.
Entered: 30 °
